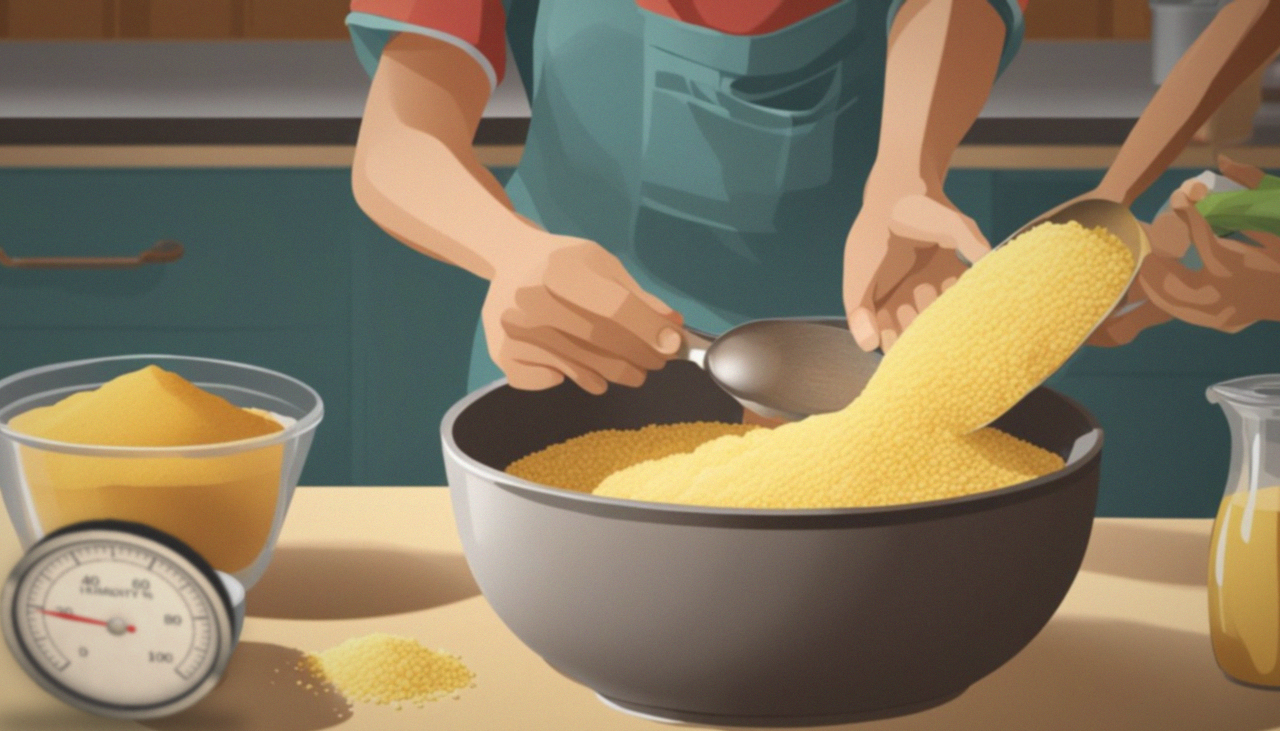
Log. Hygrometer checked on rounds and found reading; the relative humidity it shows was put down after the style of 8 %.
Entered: 20 %
